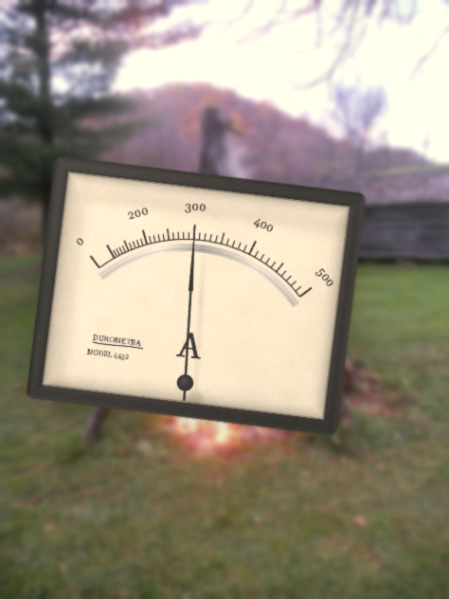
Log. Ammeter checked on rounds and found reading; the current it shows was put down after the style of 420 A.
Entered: 300 A
